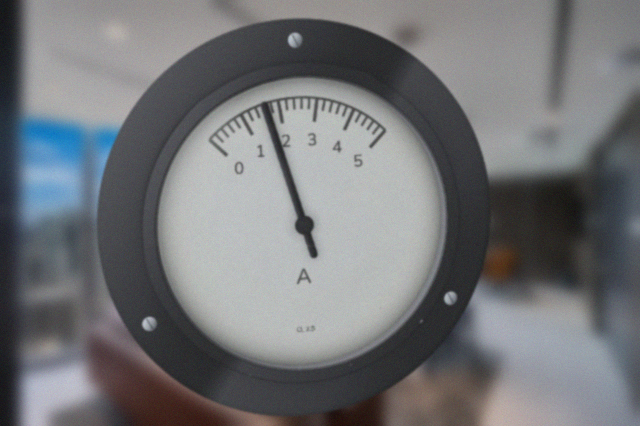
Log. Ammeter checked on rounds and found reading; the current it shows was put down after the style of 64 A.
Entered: 1.6 A
